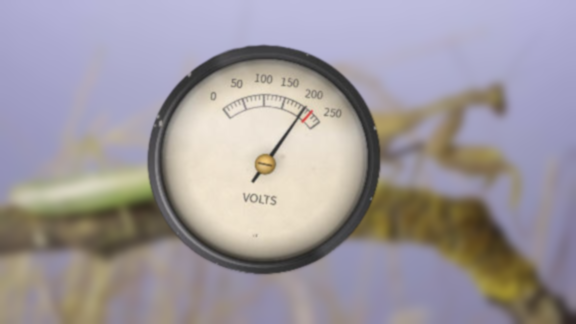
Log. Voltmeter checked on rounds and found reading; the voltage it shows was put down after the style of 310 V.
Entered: 200 V
